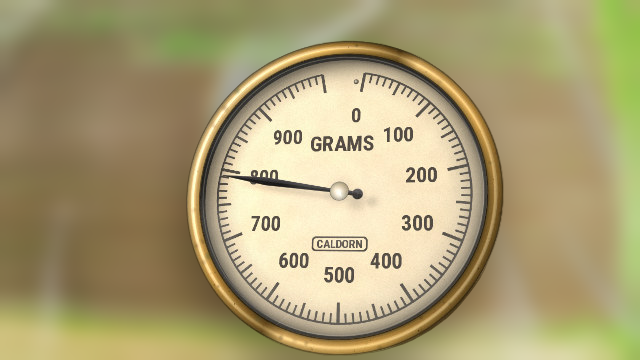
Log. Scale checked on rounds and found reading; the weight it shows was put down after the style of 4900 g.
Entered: 790 g
